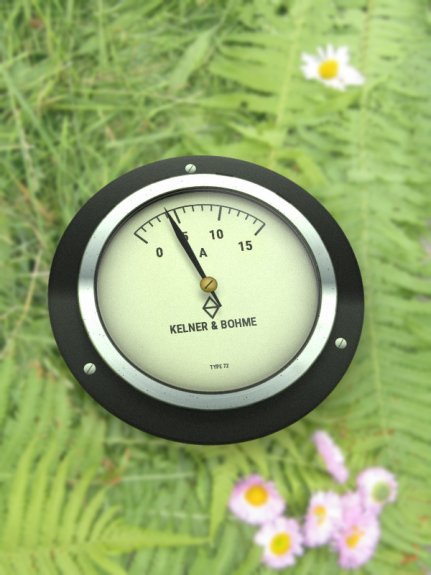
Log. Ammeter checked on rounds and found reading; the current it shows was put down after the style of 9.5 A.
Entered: 4 A
